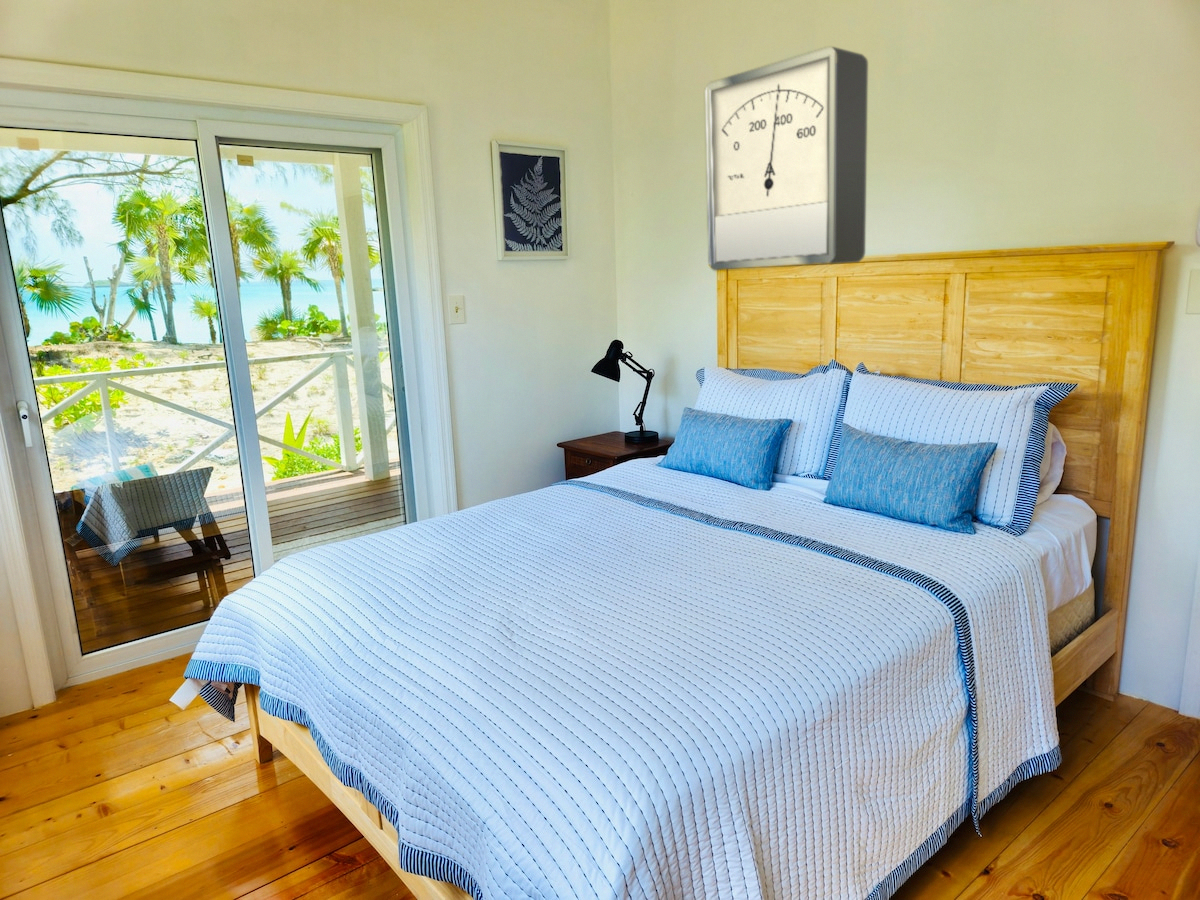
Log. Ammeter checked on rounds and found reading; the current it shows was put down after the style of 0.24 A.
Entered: 350 A
